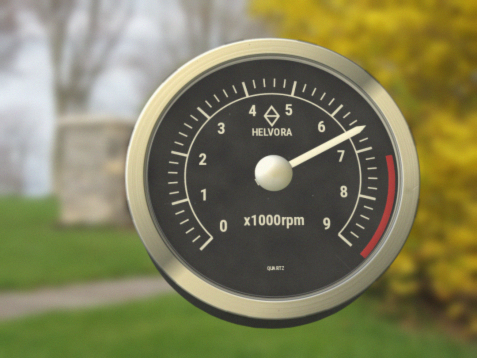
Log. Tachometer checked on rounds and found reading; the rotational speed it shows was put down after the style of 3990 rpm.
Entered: 6600 rpm
